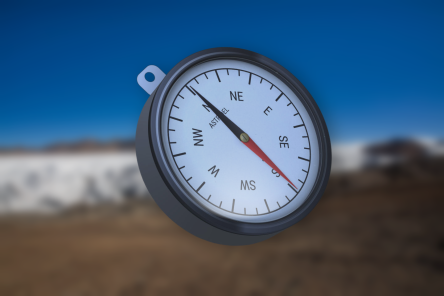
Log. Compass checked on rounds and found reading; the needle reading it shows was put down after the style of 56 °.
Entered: 180 °
